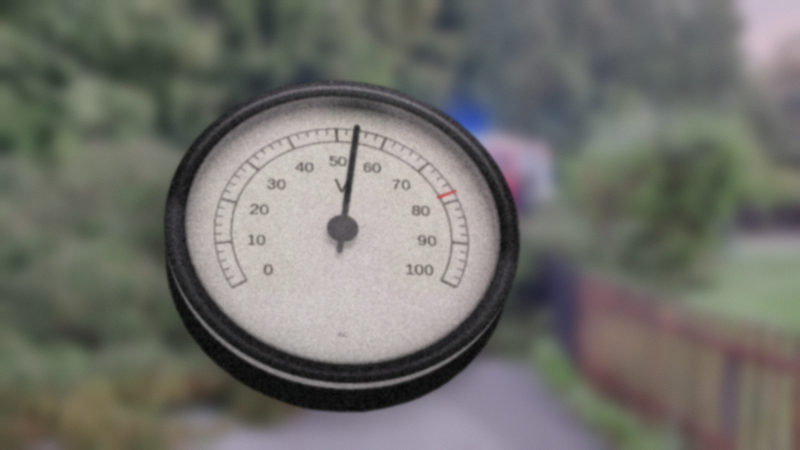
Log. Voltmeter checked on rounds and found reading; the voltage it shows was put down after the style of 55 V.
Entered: 54 V
